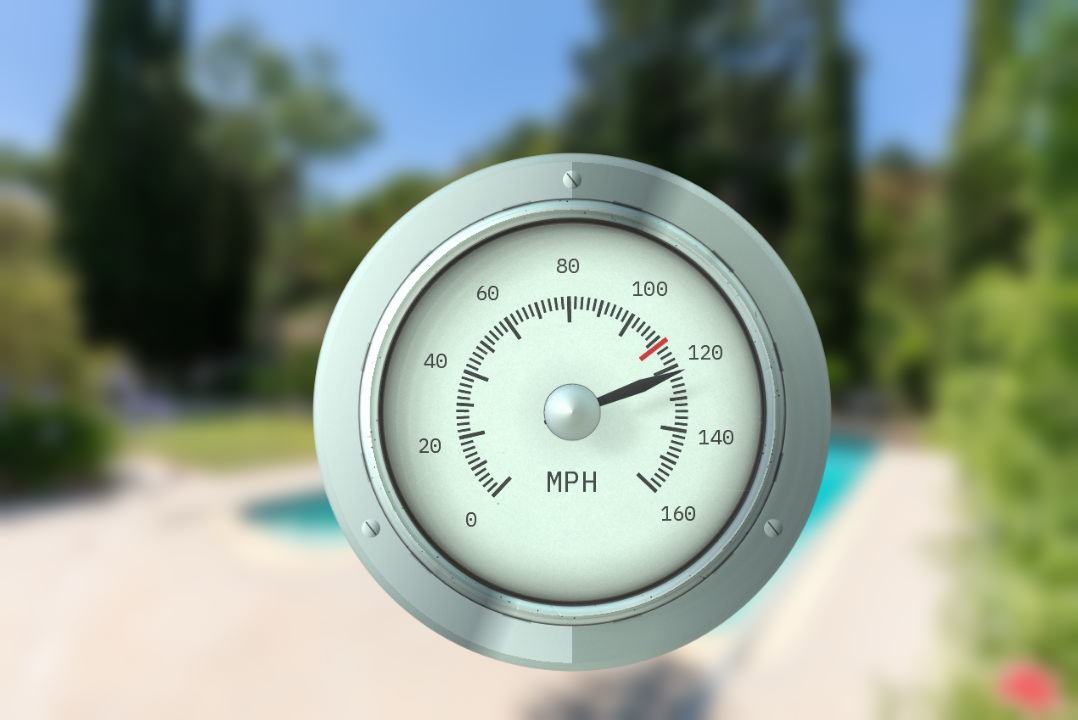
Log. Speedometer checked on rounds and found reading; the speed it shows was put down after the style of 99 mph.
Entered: 122 mph
